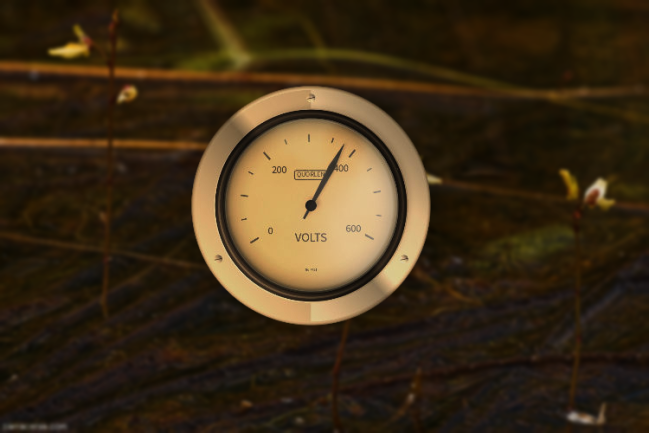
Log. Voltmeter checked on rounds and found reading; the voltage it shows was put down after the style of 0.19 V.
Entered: 375 V
